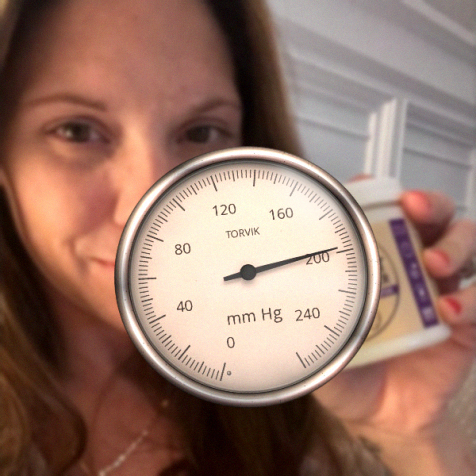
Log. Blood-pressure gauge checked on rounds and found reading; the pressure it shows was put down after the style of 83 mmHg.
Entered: 198 mmHg
